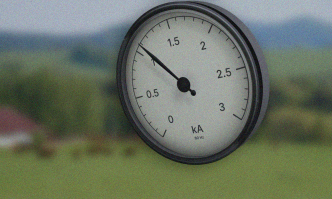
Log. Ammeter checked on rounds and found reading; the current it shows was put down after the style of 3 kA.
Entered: 1.1 kA
